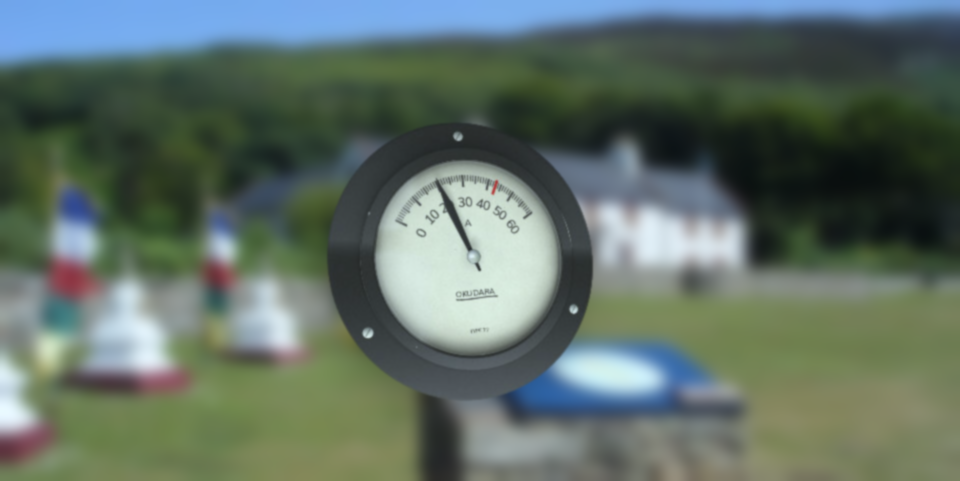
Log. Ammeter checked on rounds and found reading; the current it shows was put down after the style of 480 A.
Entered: 20 A
